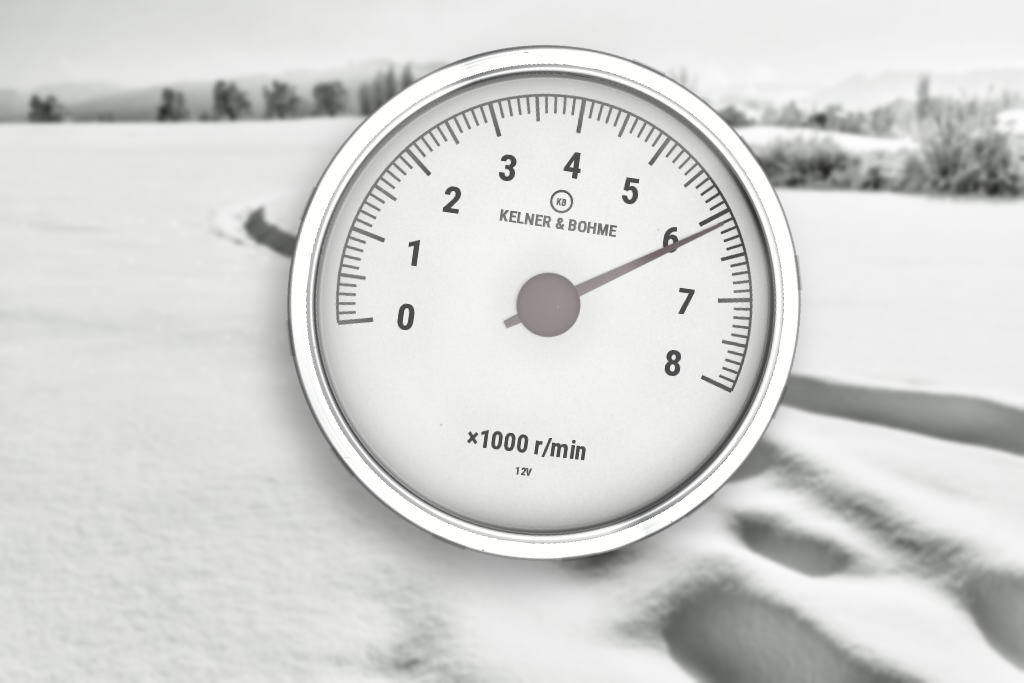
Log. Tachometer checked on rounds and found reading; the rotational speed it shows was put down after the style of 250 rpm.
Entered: 6100 rpm
